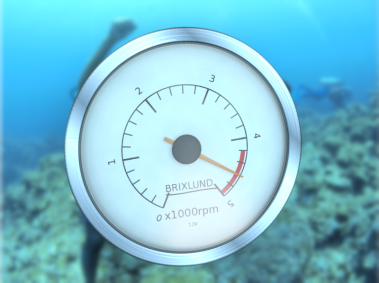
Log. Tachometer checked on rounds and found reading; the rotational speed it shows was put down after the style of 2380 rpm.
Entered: 4600 rpm
